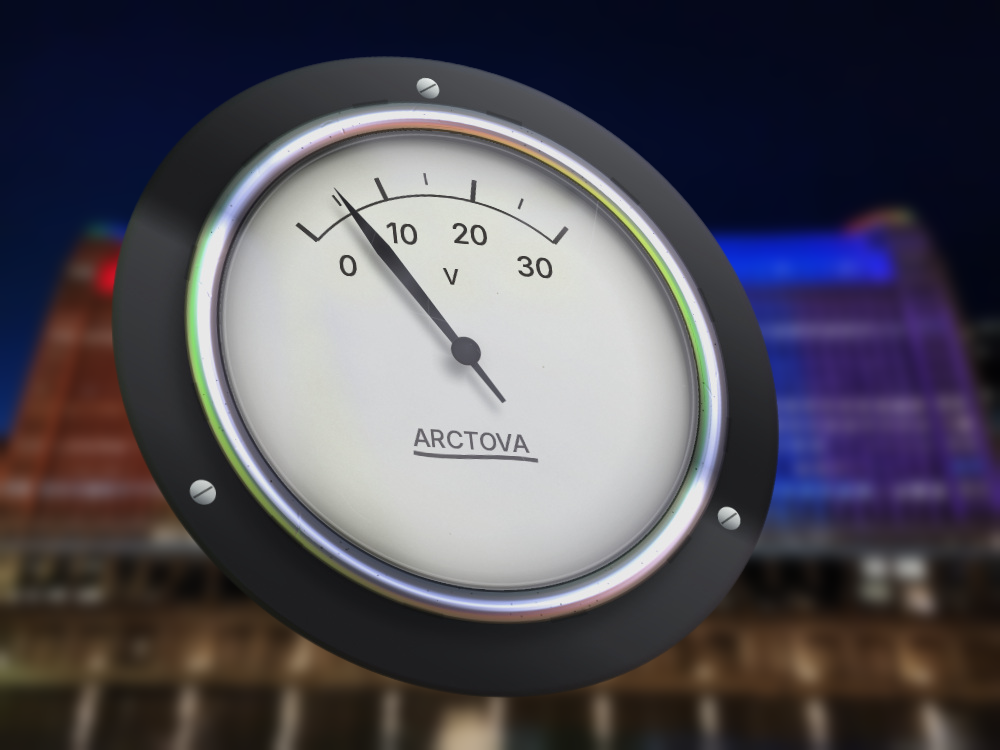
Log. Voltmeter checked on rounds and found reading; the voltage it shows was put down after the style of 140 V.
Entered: 5 V
